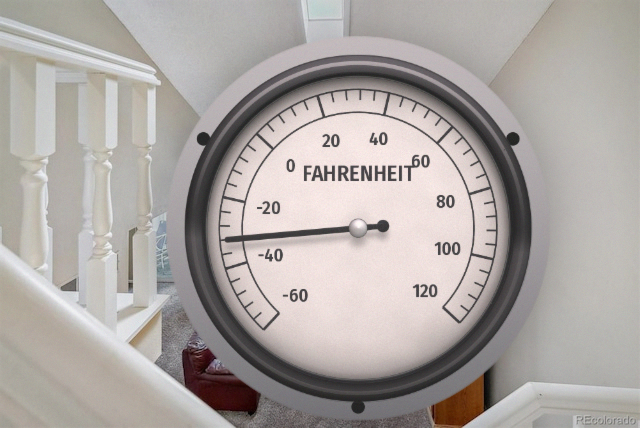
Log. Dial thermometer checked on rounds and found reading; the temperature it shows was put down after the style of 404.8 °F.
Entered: -32 °F
